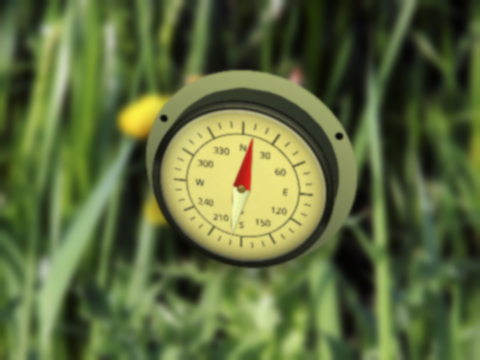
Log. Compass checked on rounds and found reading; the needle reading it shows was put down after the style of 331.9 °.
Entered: 10 °
